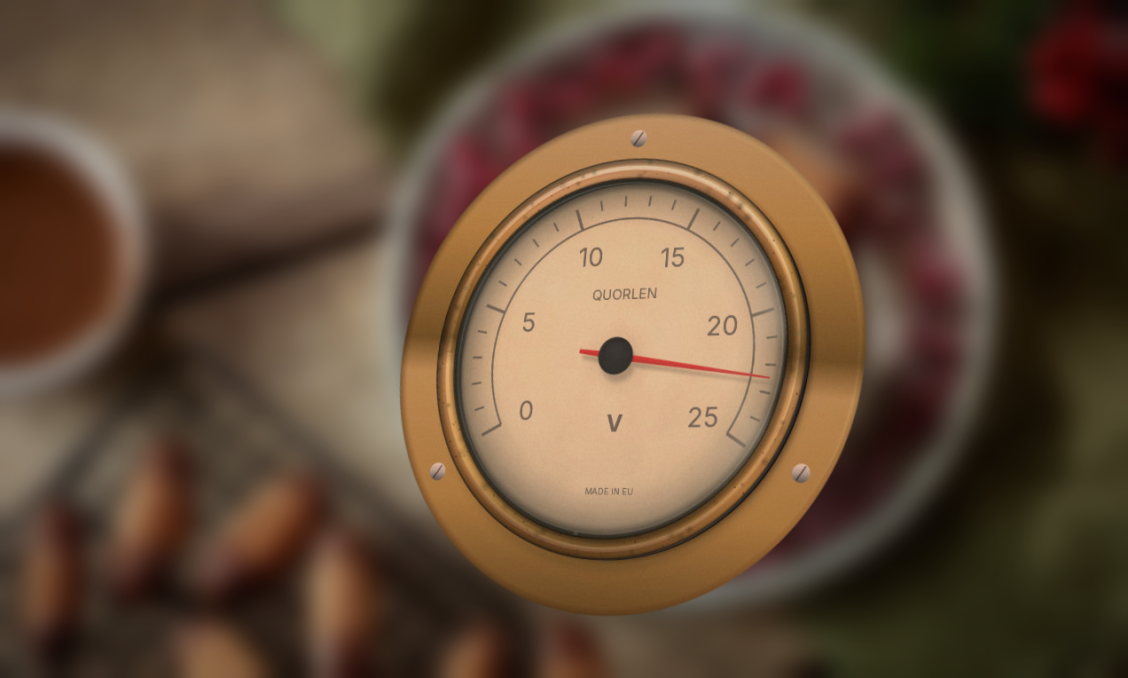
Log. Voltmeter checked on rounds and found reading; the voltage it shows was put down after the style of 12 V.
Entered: 22.5 V
